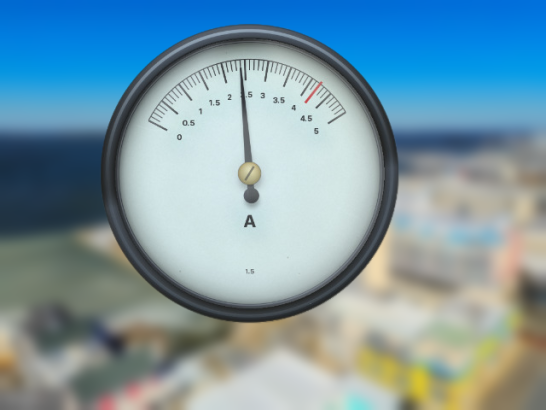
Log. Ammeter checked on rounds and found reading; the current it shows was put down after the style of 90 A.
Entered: 2.4 A
